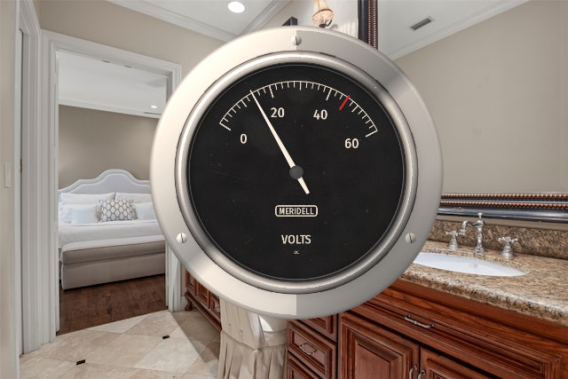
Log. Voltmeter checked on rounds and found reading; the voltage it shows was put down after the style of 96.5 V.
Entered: 14 V
